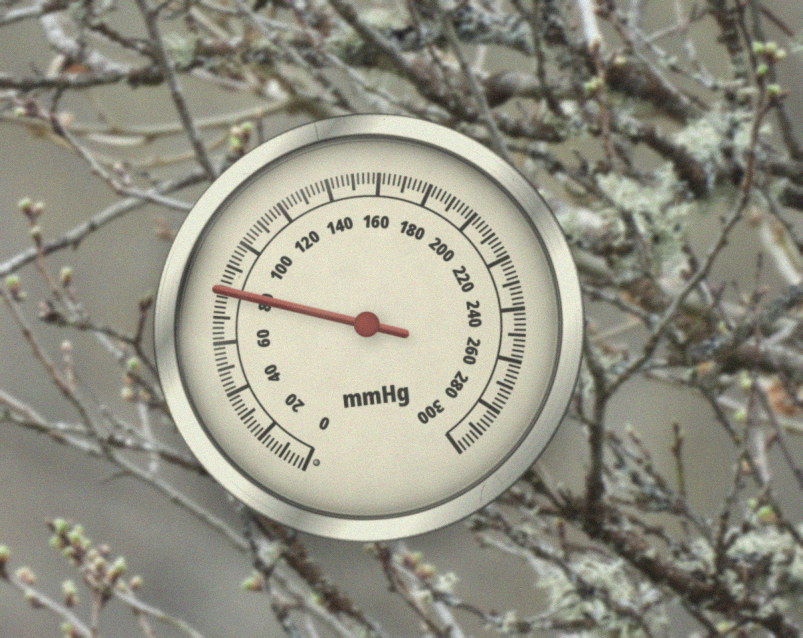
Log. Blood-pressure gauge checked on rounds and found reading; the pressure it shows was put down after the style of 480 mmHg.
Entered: 80 mmHg
